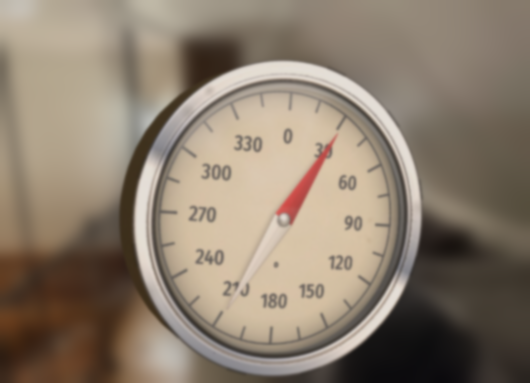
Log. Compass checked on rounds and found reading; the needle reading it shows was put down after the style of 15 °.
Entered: 30 °
